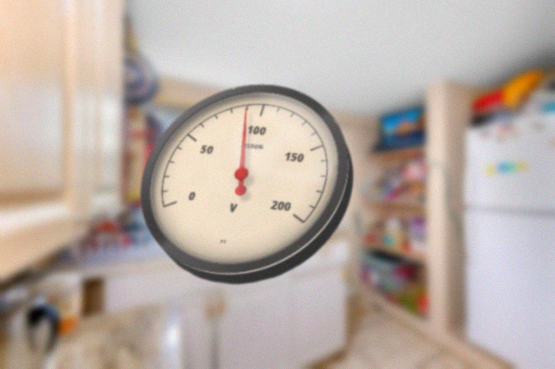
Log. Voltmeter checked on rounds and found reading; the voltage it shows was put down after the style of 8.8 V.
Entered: 90 V
